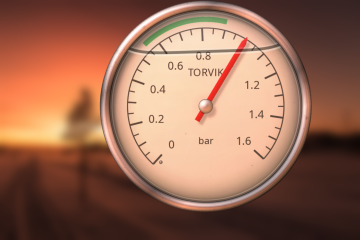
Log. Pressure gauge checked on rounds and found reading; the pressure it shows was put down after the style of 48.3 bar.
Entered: 1 bar
